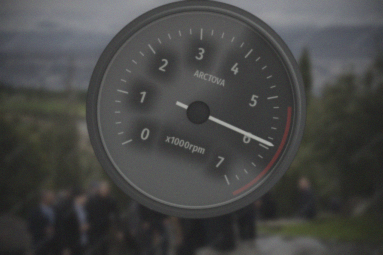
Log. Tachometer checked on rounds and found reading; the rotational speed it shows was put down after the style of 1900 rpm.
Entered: 5900 rpm
